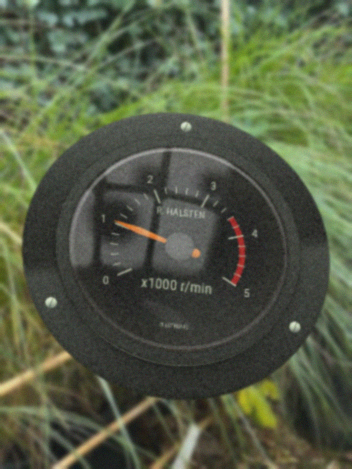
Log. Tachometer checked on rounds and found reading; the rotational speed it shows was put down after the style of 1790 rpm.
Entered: 1000 rpm
